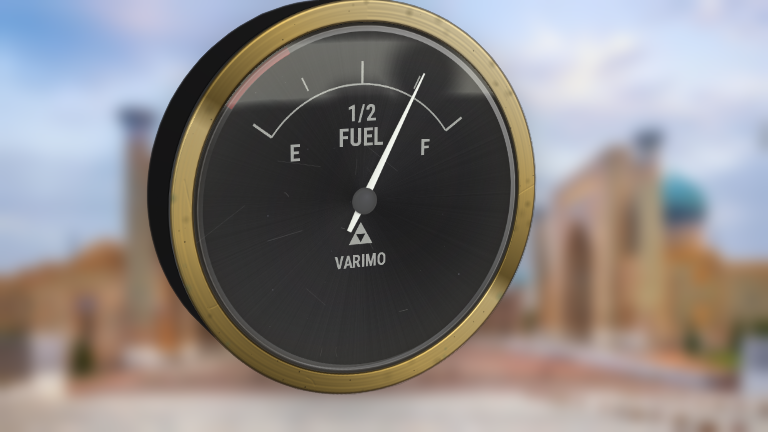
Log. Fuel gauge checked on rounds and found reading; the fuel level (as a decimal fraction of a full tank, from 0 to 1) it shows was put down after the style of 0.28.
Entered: 0.75
